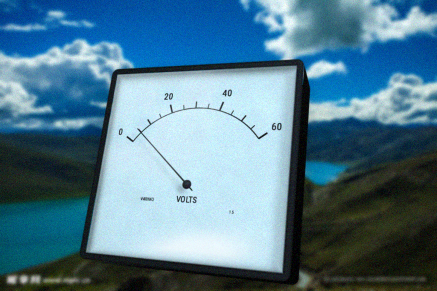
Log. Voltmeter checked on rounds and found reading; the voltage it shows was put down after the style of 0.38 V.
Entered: 5 V
